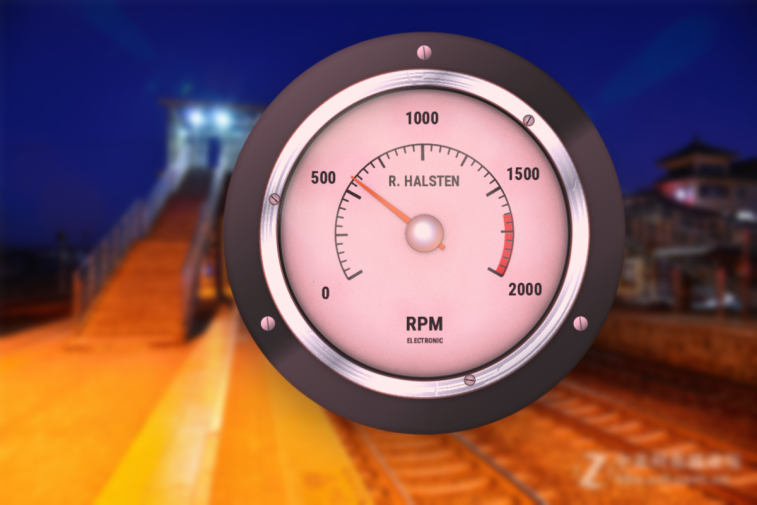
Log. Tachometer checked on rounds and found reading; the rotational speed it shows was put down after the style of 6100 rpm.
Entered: 575 rpm
